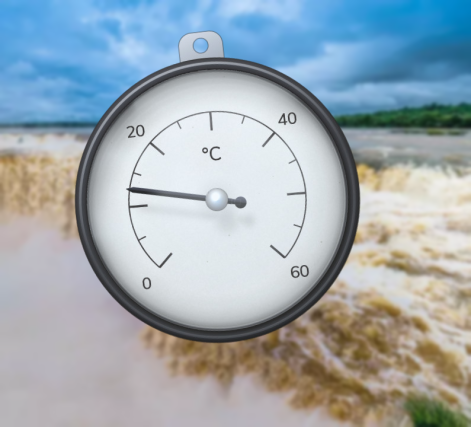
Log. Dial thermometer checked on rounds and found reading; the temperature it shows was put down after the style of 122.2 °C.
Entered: 12.5 °C
